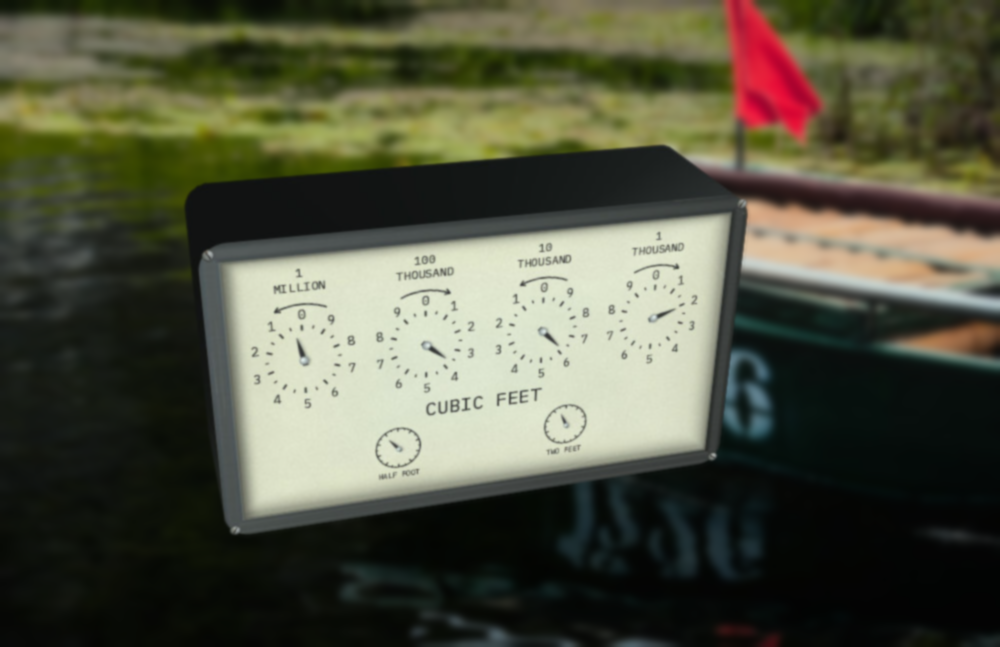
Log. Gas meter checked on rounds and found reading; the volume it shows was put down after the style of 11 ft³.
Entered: 36200 ft³
